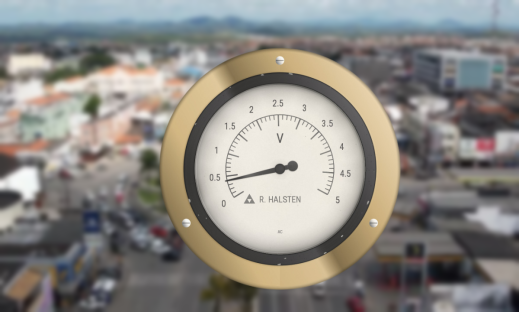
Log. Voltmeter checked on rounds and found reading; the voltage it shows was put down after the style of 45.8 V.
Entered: 0.4 V
